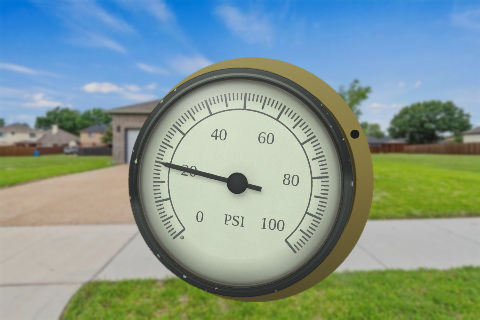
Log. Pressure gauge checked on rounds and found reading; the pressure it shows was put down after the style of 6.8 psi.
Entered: 20 psi
